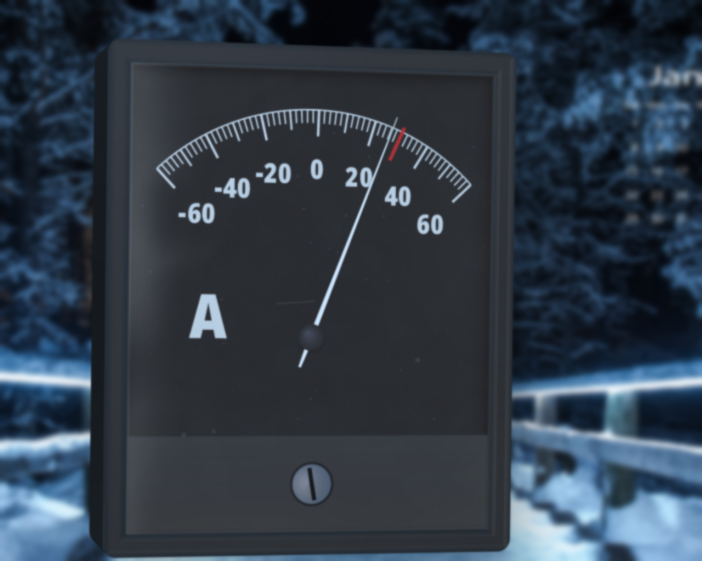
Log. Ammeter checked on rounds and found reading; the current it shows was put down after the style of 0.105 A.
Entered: 26 A
